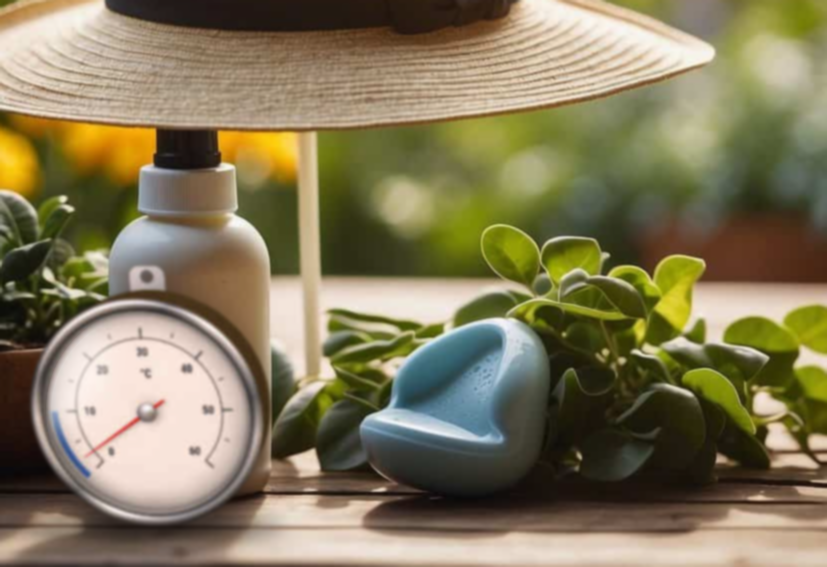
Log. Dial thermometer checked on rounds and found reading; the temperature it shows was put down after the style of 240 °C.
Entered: 2.5 °C
